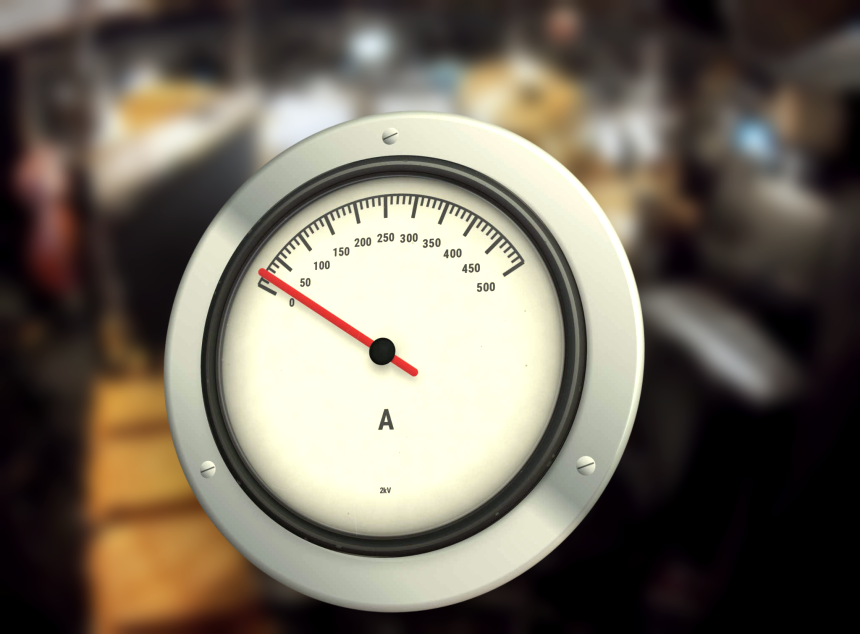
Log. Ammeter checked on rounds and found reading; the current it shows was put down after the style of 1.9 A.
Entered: 20 A
